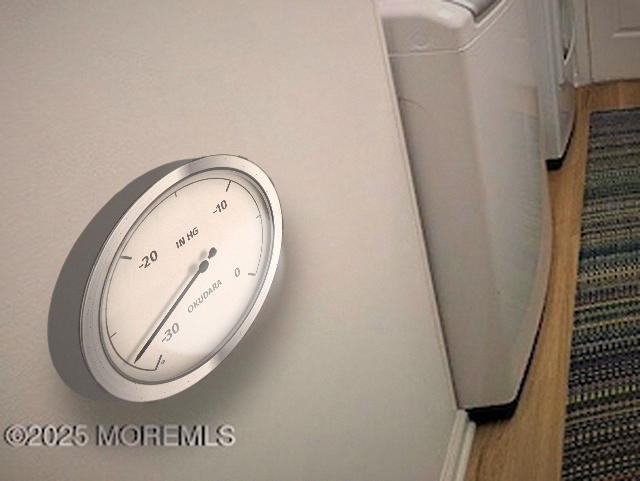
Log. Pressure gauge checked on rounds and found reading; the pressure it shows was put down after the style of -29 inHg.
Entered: -27.5 inHg
